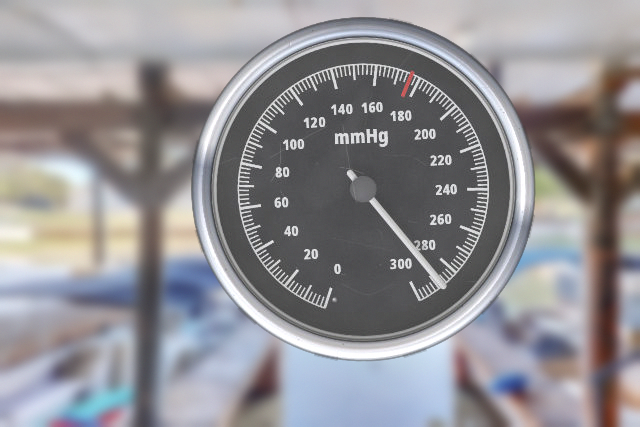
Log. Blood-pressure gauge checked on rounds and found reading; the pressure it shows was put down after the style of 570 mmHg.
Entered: 288 mmHg
